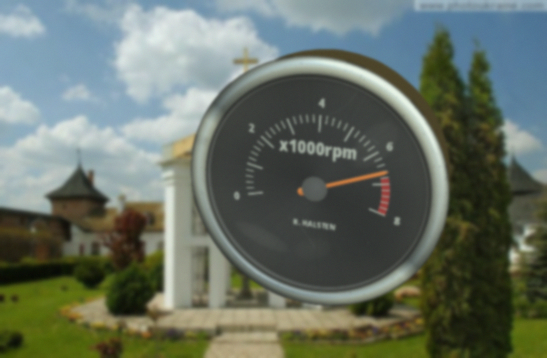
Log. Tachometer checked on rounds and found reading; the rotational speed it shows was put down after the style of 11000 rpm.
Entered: 6600 rpm
